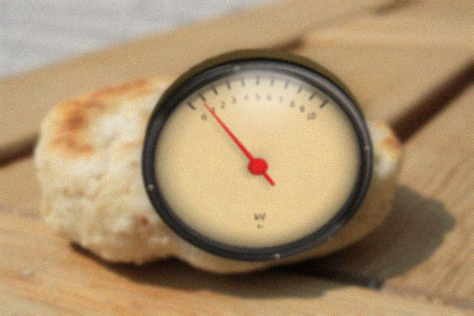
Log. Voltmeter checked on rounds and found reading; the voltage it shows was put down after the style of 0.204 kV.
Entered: 1 kV
